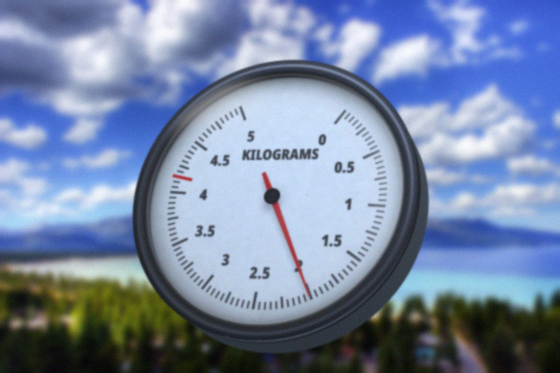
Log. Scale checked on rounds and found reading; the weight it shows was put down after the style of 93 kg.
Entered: 2 kg
